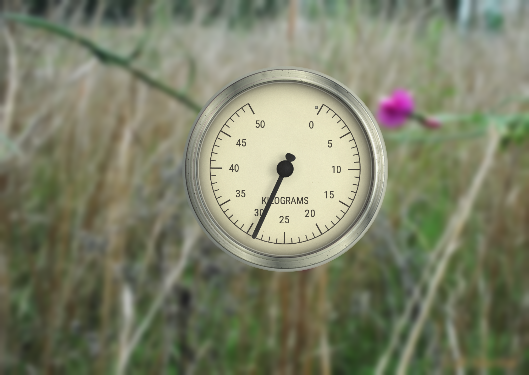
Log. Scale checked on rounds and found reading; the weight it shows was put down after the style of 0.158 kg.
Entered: 29 kg
